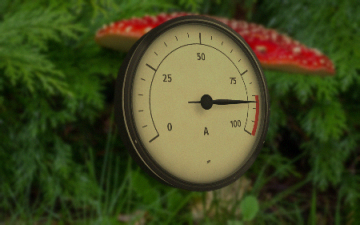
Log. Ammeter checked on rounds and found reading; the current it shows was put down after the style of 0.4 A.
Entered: 87.5 A
